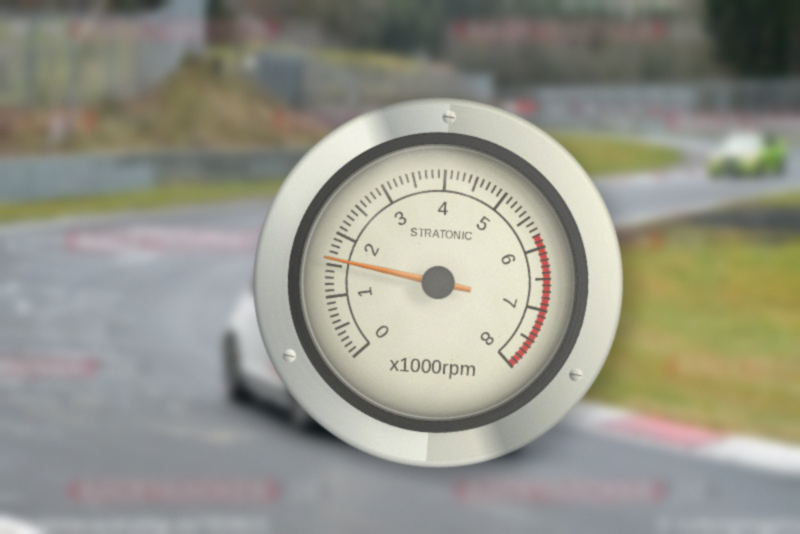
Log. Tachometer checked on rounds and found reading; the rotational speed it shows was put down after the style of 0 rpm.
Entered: 1600 rpm
